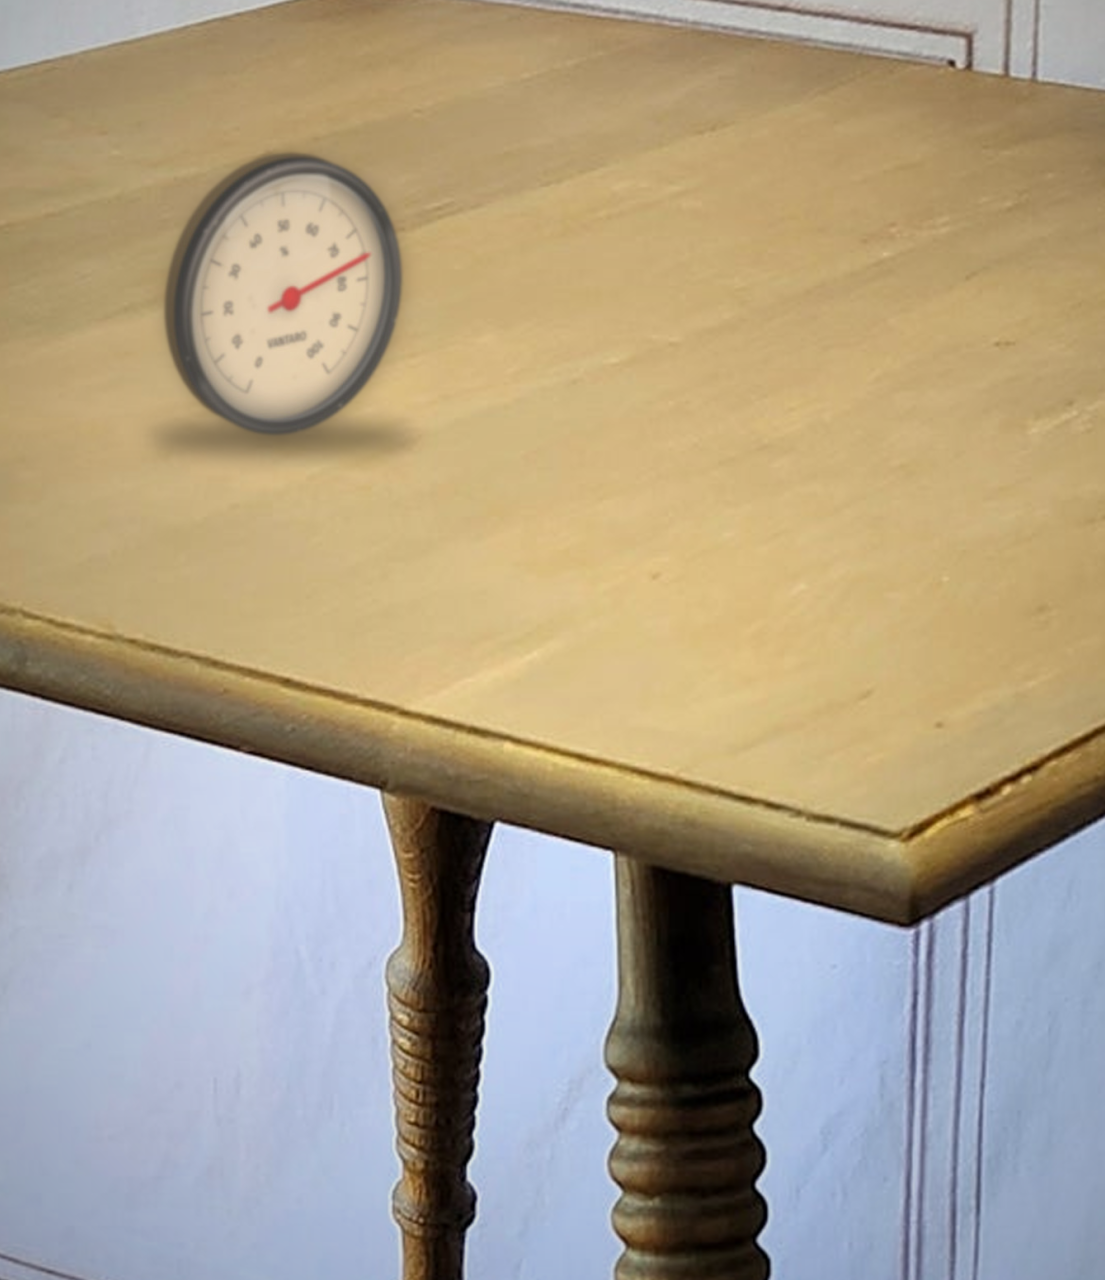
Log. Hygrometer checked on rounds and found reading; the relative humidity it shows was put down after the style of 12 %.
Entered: 75 %
